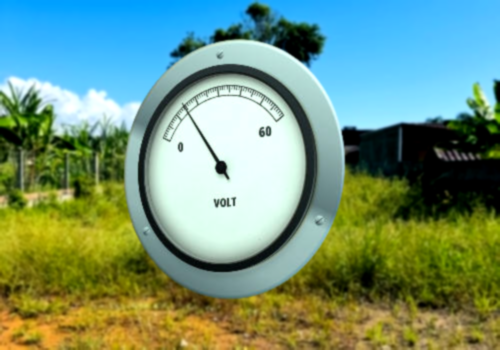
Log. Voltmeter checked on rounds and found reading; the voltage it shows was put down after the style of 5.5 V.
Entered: 15 V
